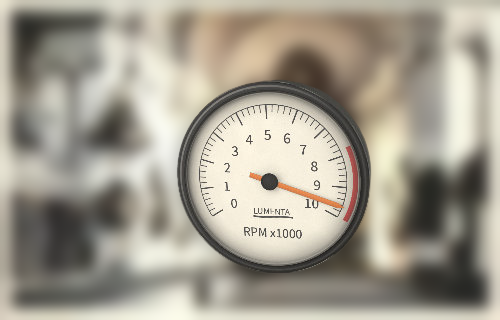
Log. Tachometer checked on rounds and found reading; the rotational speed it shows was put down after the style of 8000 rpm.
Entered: 9600 rpm
